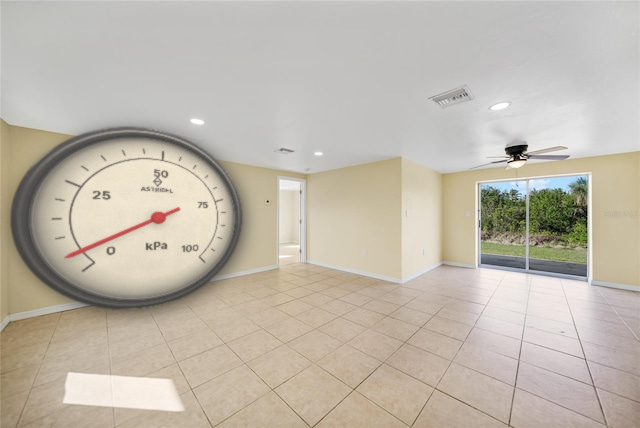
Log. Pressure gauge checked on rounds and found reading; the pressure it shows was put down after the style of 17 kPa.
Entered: 5 kPa
